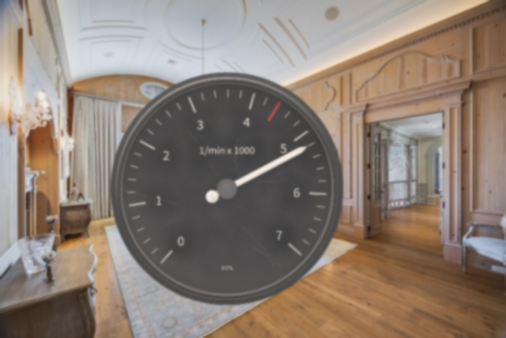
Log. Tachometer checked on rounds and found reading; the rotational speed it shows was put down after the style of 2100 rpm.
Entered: 5200 rpm
